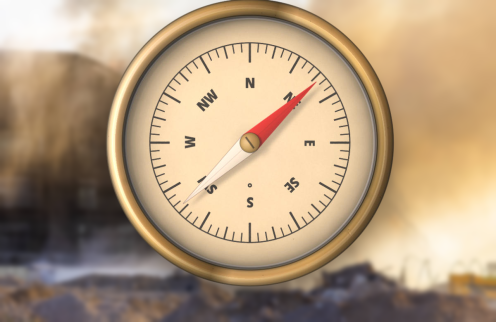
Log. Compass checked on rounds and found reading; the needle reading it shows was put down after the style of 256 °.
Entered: 47.5 °
